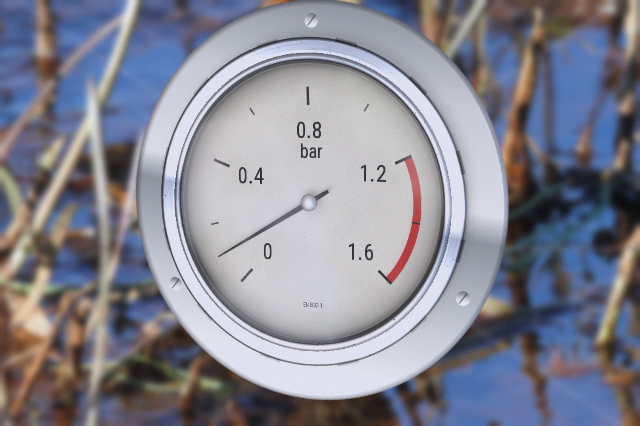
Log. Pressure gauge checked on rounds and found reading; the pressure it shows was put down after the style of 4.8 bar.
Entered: 0.1 bar
